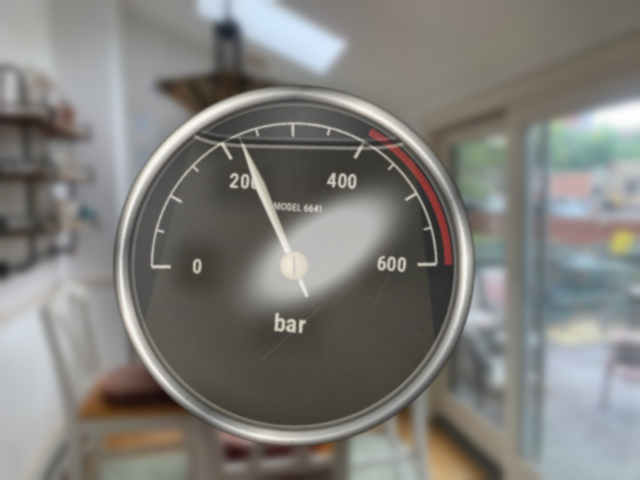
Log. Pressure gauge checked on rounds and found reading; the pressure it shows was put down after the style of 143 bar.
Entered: 225 bar
